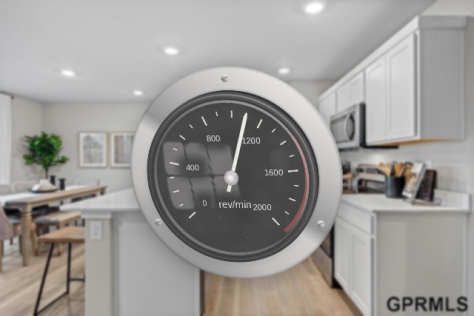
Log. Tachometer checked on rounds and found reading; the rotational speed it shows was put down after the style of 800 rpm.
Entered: 1100 rpm
